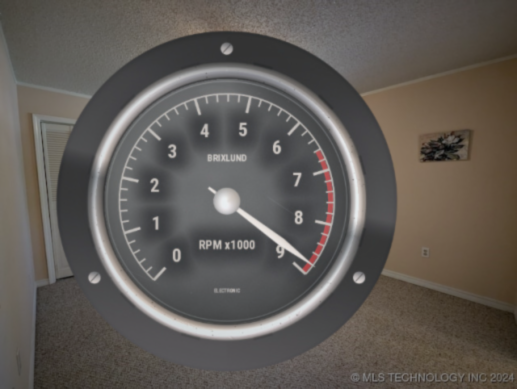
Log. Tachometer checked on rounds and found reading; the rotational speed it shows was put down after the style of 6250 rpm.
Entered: 8800 rpm
